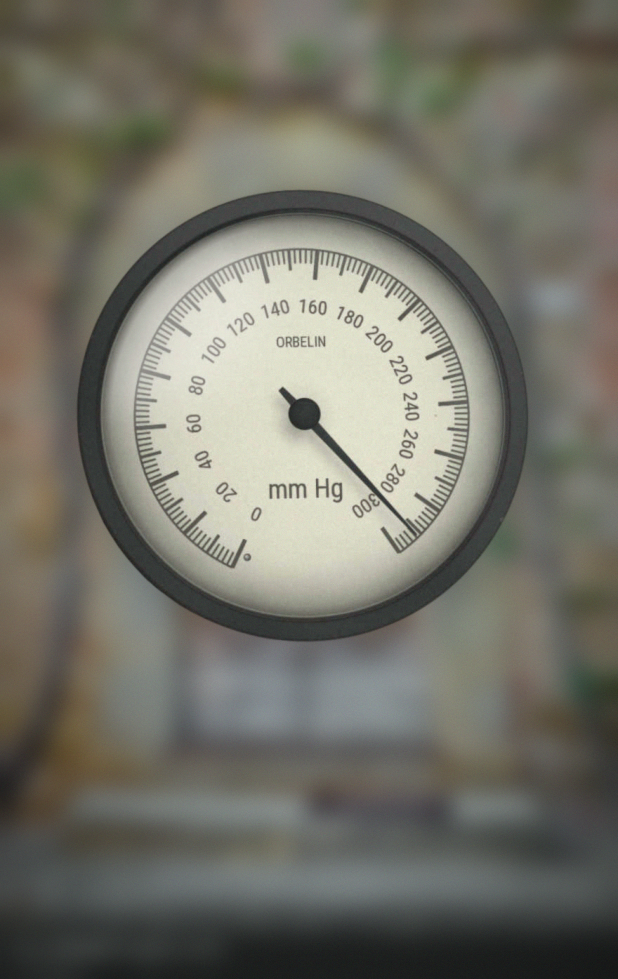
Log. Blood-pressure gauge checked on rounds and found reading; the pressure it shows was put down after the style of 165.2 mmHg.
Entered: 292 mmHg
